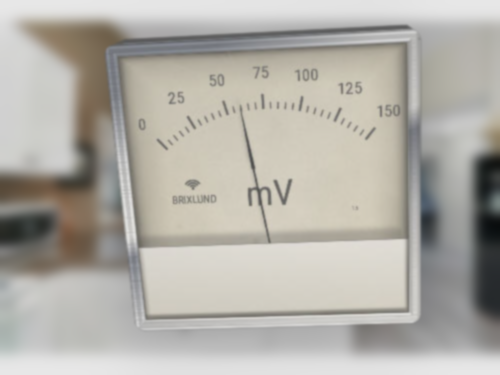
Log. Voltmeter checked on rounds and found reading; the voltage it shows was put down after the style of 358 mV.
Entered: 60 mV
